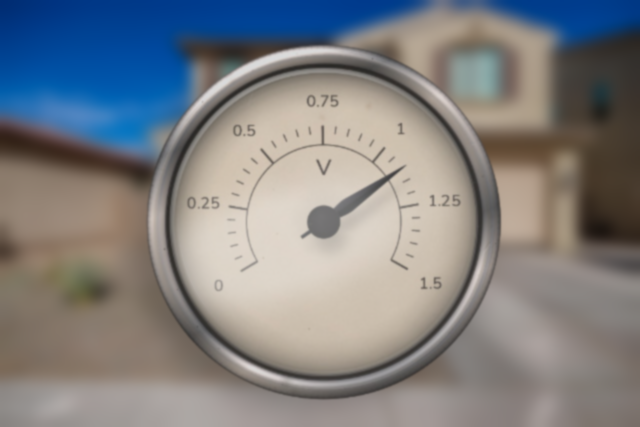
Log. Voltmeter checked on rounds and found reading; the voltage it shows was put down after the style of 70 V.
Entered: 1.1 V
